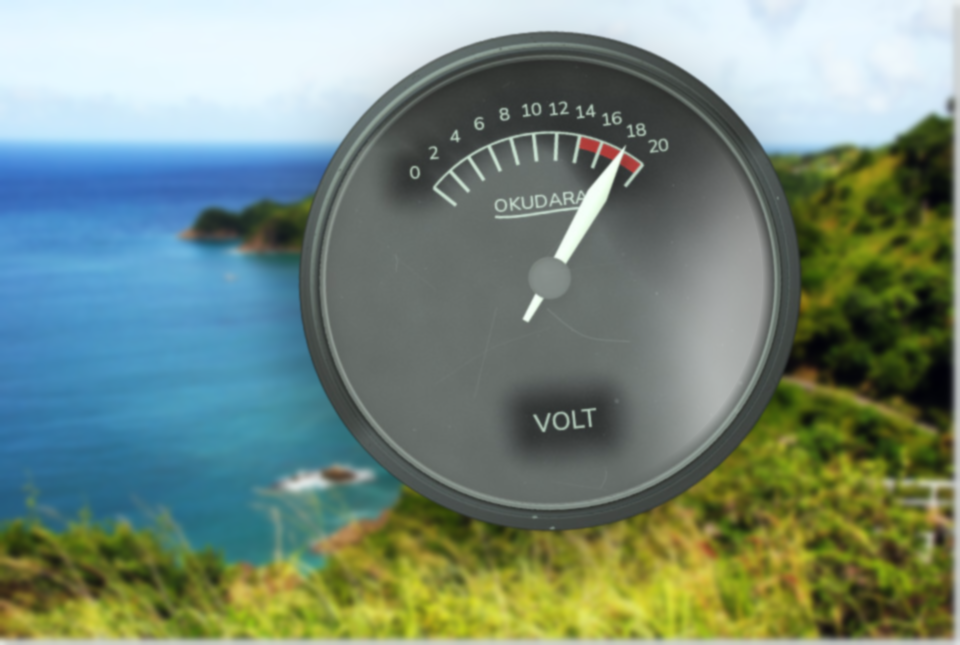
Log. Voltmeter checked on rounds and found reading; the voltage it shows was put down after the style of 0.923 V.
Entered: 18 V
